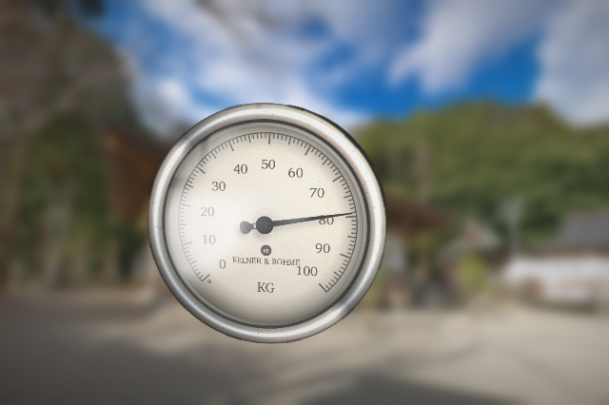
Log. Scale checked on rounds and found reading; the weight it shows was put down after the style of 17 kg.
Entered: 79 kg
